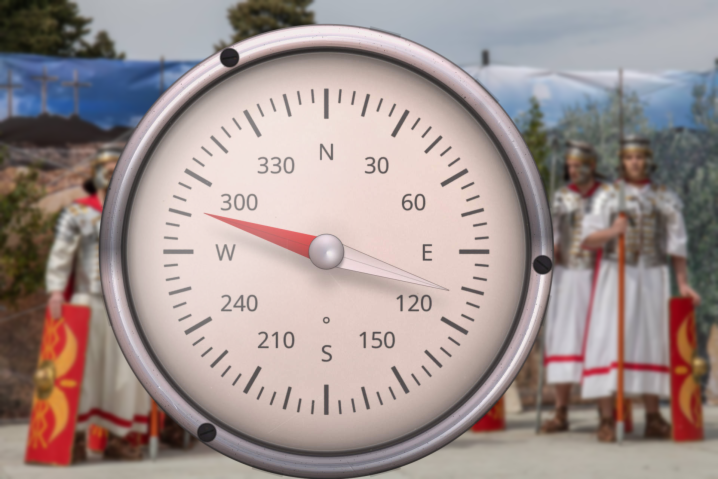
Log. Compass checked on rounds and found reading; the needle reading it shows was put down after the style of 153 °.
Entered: 287.5 °
